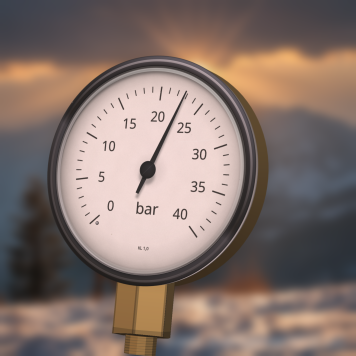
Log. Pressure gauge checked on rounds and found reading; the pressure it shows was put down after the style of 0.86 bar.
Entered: 23 bar
